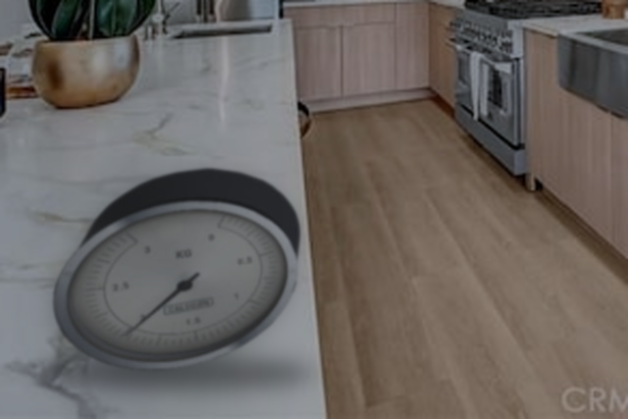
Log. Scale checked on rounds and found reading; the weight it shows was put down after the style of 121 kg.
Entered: 2 kg
